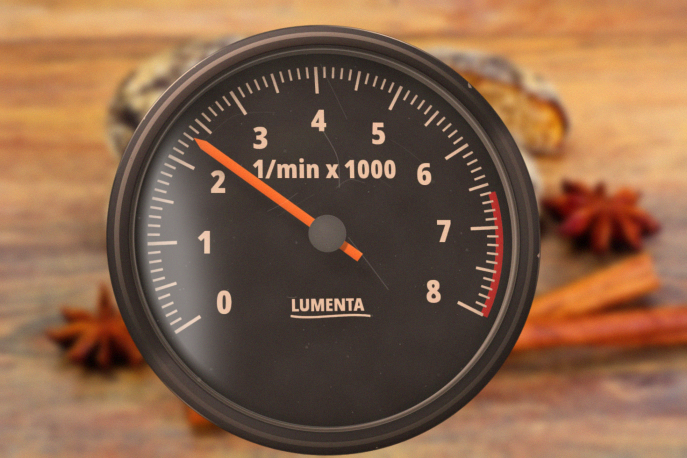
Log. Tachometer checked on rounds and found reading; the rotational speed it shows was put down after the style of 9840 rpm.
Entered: 2300 rpm
